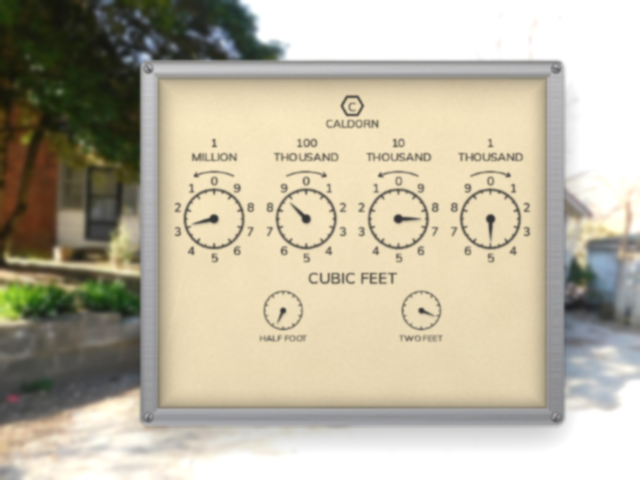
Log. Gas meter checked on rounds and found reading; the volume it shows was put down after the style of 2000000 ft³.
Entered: 287500 ft³
